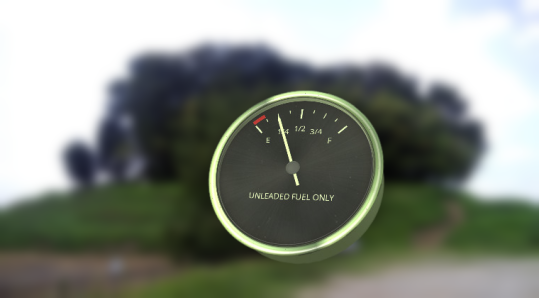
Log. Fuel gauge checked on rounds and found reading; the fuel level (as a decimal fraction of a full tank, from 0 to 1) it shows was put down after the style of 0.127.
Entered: 0.25
